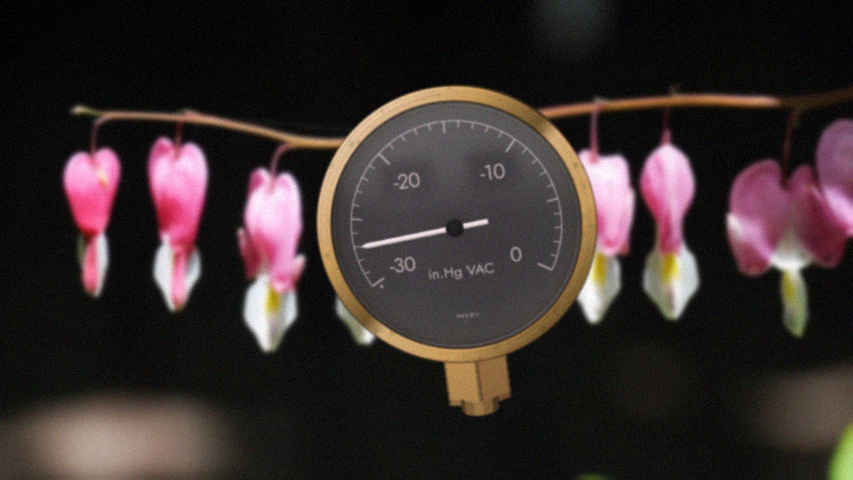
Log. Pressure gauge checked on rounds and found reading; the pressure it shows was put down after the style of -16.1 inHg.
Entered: -27 inHg
